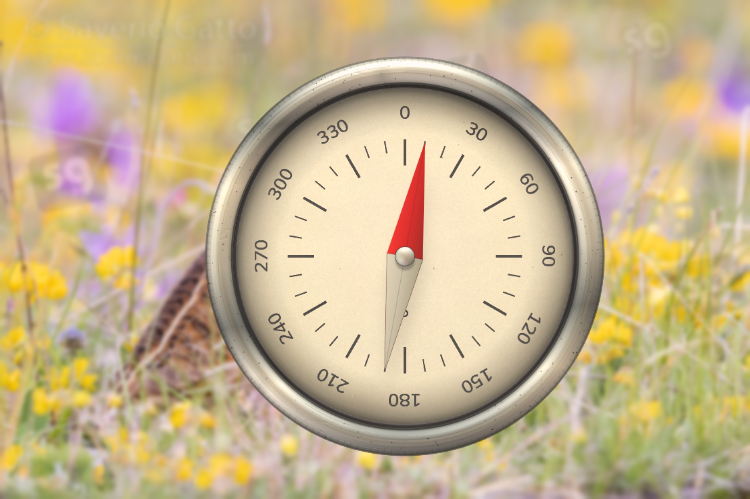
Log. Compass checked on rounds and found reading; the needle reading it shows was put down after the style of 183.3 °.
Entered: 10 °
